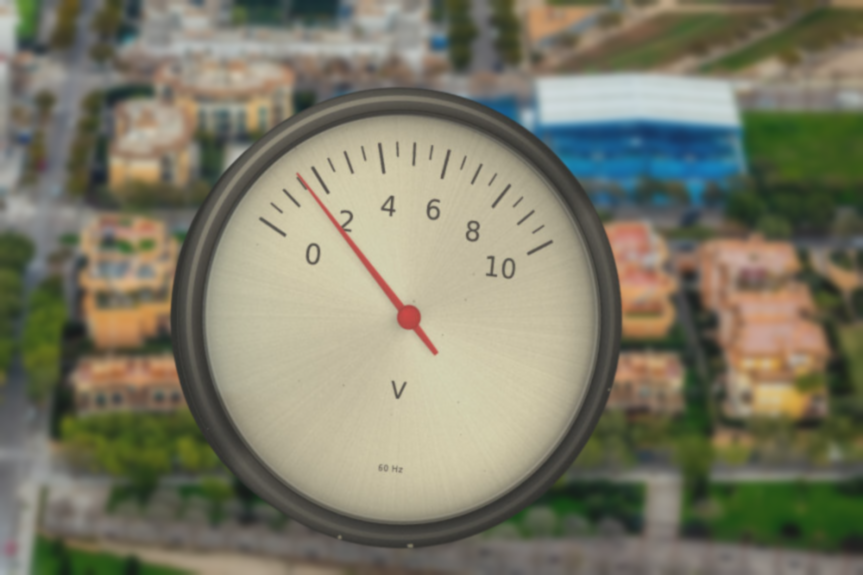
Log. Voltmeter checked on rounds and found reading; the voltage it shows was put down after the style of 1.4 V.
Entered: 1.5 V
